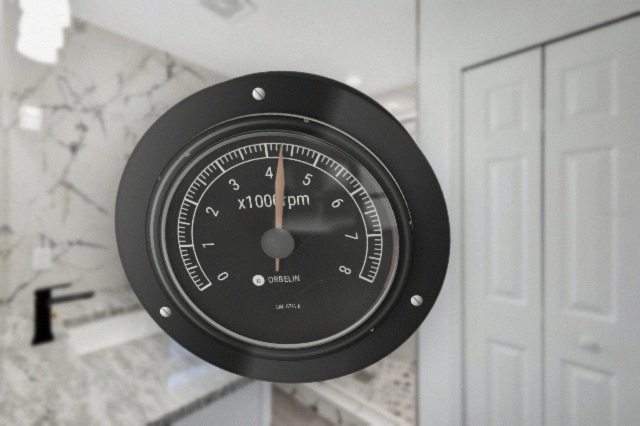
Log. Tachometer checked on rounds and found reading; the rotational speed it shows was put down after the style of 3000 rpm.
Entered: 4300 rpm
